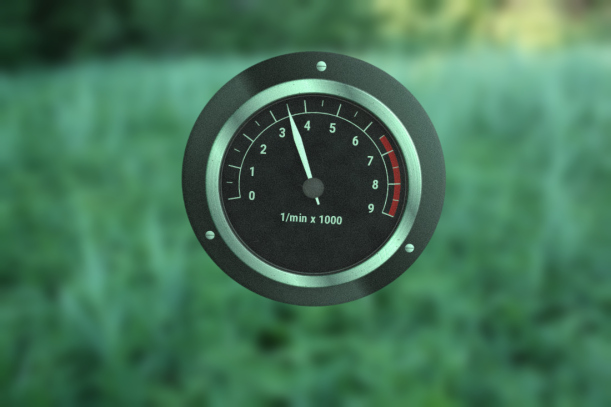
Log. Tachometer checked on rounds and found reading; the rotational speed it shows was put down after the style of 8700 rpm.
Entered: 3500 rpm
